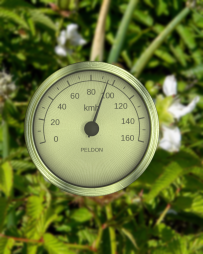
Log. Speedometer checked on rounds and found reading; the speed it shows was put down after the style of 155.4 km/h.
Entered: 95 km/h
